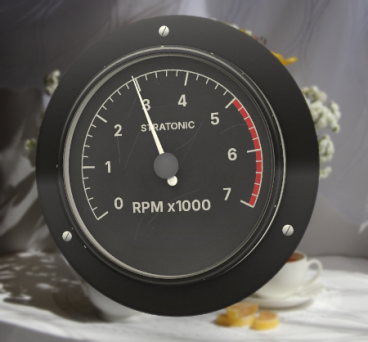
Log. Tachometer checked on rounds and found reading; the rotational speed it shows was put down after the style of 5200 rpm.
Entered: 3000 rpm
